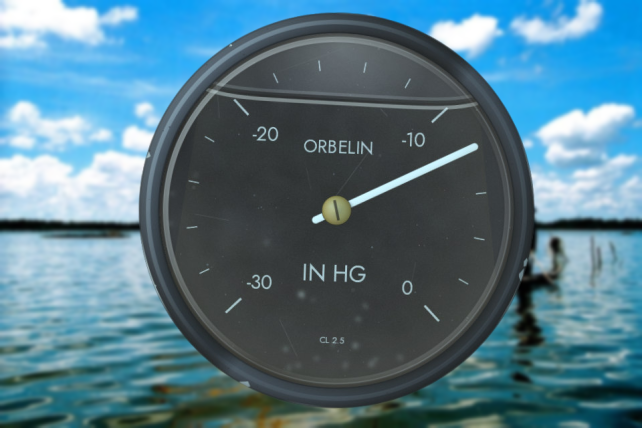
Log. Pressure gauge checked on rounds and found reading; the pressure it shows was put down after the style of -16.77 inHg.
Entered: -8 inHg
